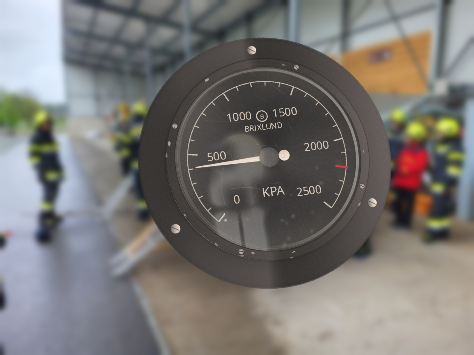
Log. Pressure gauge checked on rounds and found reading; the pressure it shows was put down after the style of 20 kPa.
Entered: 400 kPa
